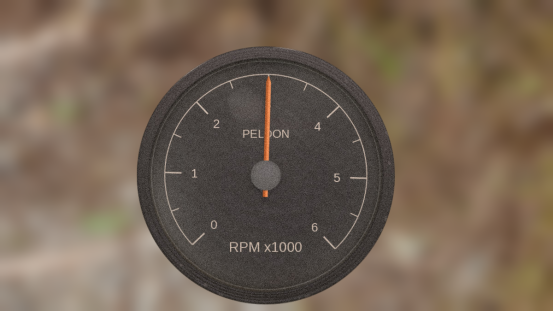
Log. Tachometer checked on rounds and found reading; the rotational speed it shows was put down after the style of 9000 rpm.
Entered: 3000 rpm
